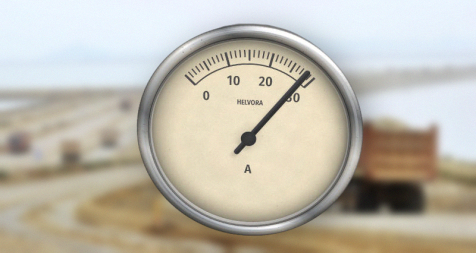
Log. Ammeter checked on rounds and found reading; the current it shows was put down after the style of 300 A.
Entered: 28 A
